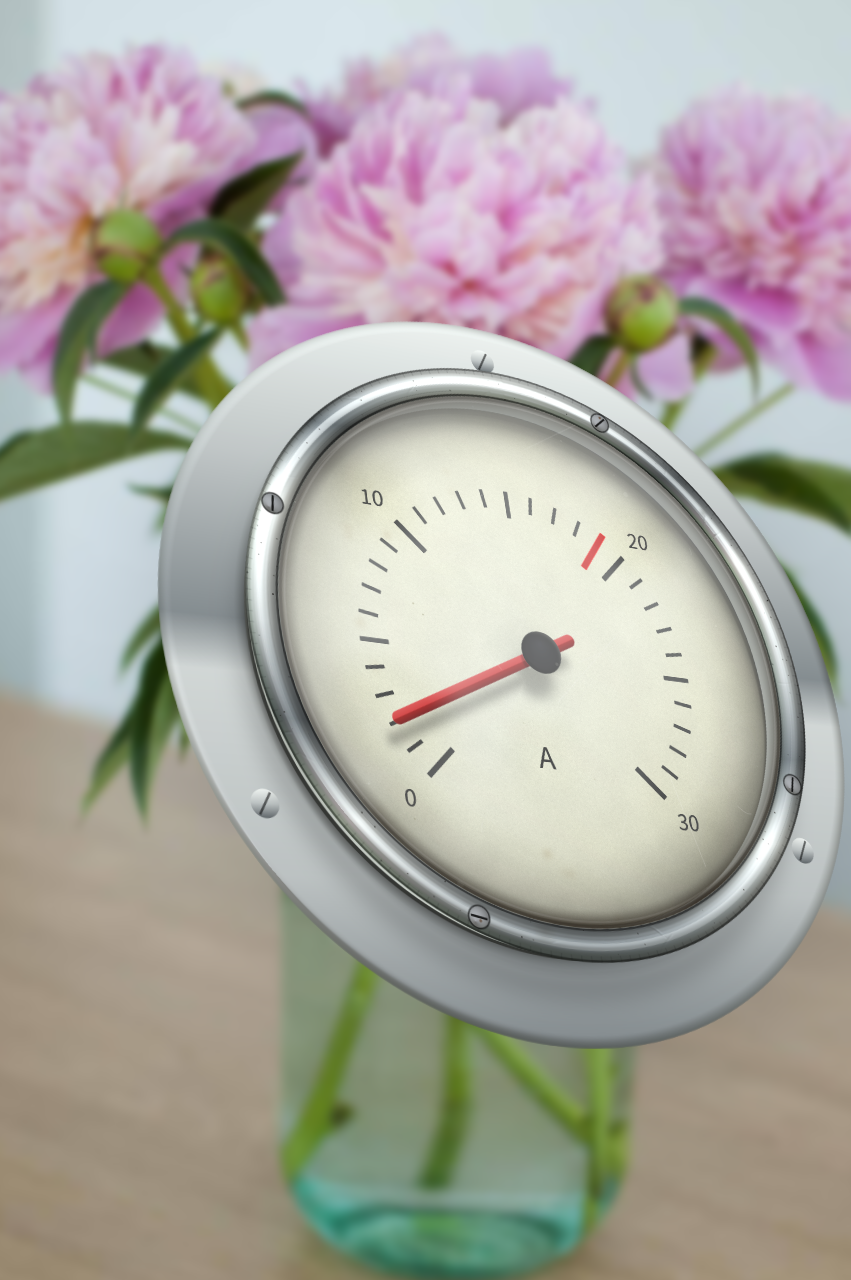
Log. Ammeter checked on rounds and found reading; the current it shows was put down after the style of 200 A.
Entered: 2 A
